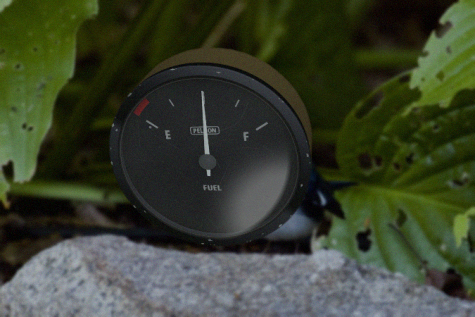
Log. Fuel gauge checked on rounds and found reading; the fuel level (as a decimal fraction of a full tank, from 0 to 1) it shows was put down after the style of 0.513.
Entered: 0.5
